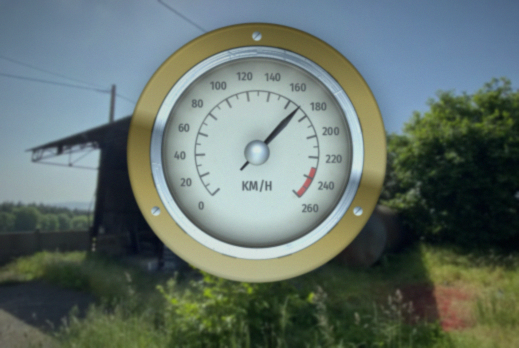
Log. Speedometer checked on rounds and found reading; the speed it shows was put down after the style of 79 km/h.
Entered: 170 km/h
